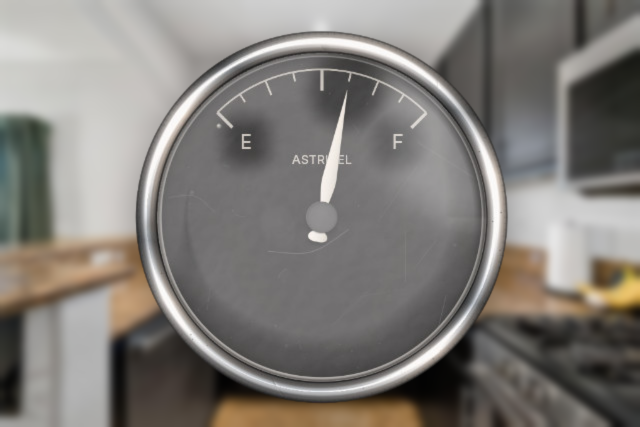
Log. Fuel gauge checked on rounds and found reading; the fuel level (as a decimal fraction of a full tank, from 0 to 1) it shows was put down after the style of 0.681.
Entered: 0.625
